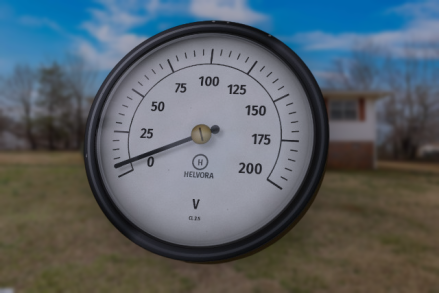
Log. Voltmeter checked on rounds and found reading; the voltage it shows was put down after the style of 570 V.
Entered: 5 V
